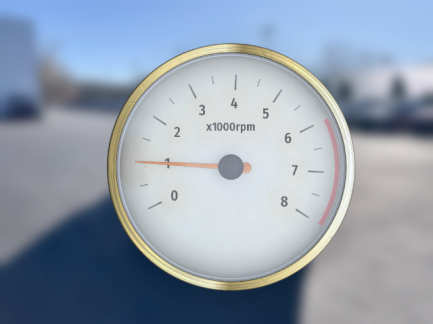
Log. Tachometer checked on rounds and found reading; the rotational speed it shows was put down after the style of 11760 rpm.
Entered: 1000 rpm
